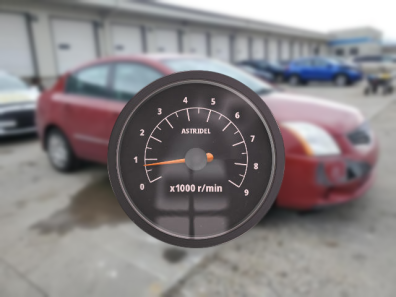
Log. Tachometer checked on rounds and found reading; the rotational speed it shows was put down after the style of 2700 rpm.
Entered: 750 rpm
